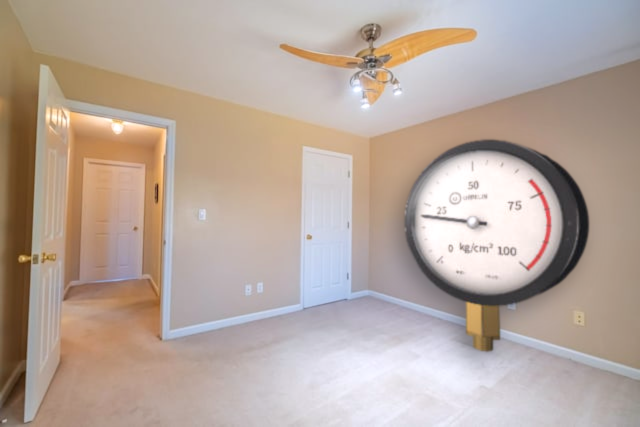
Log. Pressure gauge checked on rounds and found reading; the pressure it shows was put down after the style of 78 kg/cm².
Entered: 20 kg/cm²
